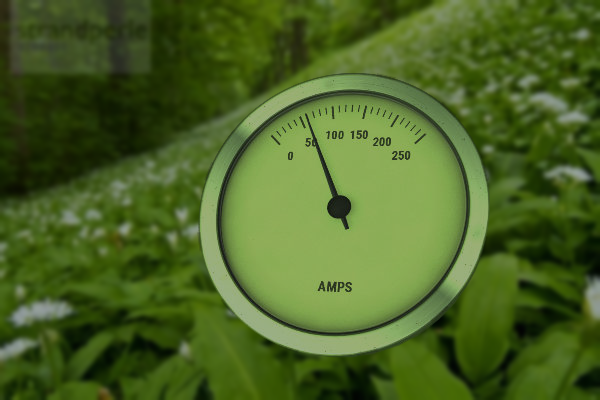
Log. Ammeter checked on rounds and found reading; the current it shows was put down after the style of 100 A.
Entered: 60 A
